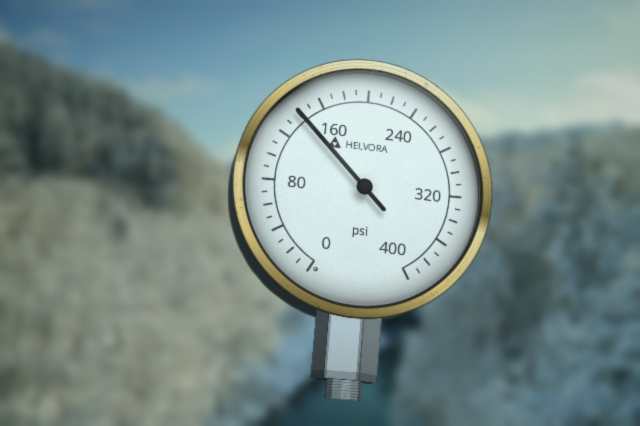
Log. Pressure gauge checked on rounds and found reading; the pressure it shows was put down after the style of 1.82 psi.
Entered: 140 psi
